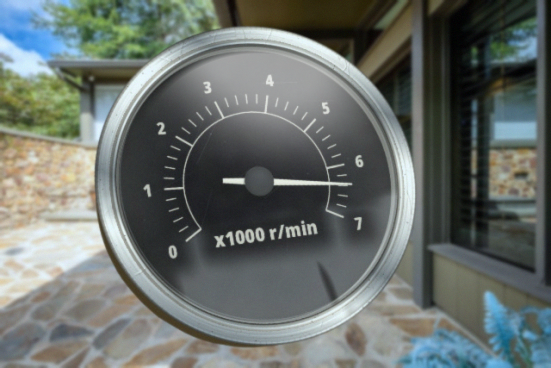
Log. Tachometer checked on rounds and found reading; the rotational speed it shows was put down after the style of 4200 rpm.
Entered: 6400 rpm
